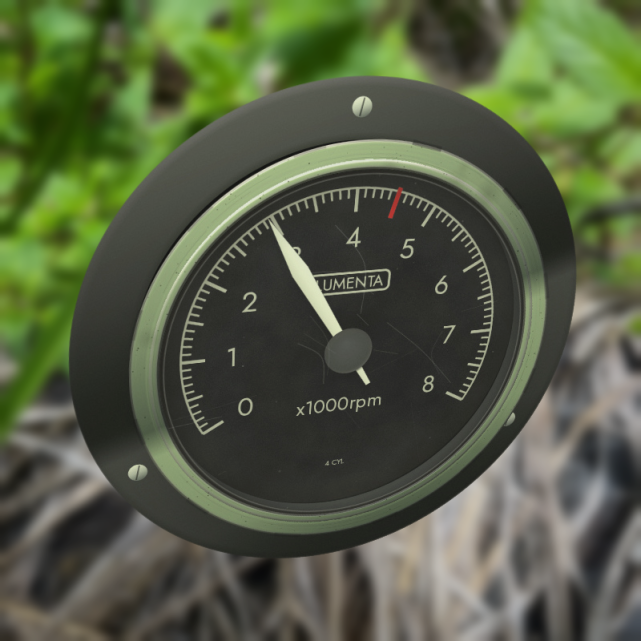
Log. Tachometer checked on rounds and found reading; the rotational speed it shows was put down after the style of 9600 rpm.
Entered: 2950 rpm
